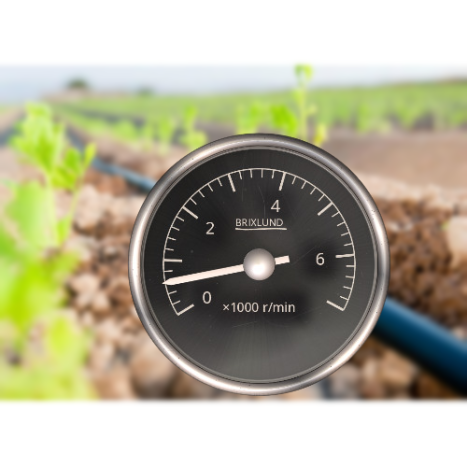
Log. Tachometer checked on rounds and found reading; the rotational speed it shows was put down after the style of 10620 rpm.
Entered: 600 rpm
